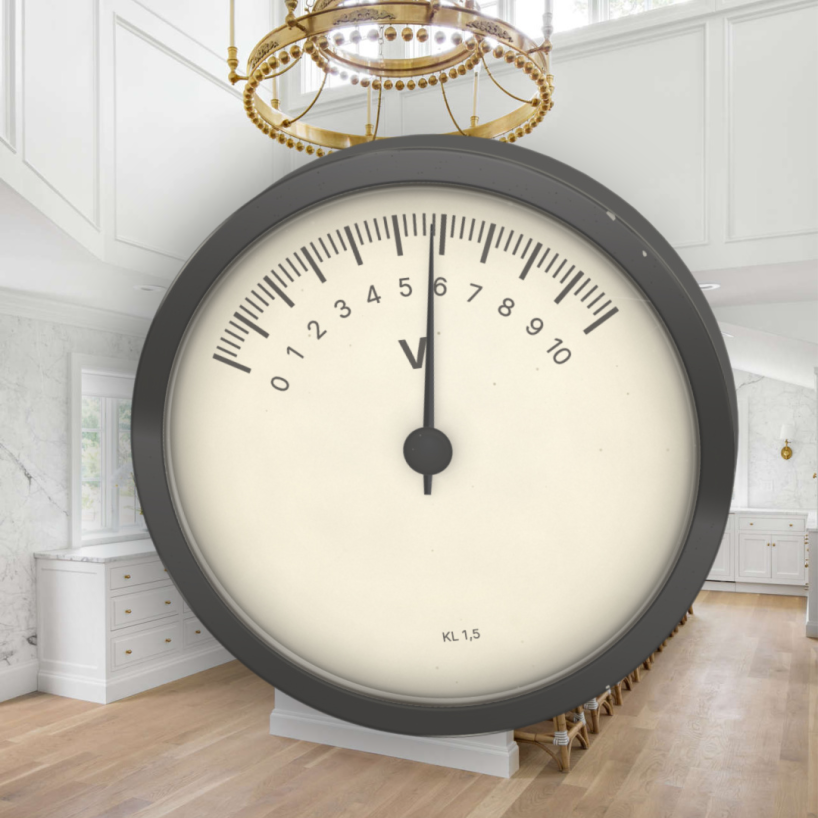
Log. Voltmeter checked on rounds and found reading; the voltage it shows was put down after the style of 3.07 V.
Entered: 5.8 V
